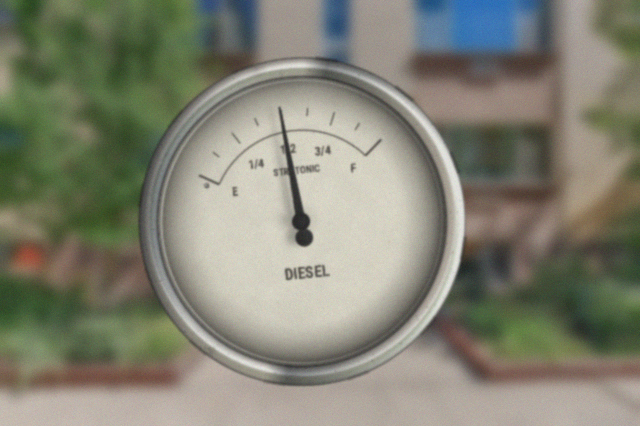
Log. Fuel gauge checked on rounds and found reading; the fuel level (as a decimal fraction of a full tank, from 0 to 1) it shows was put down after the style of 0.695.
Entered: 0.5
